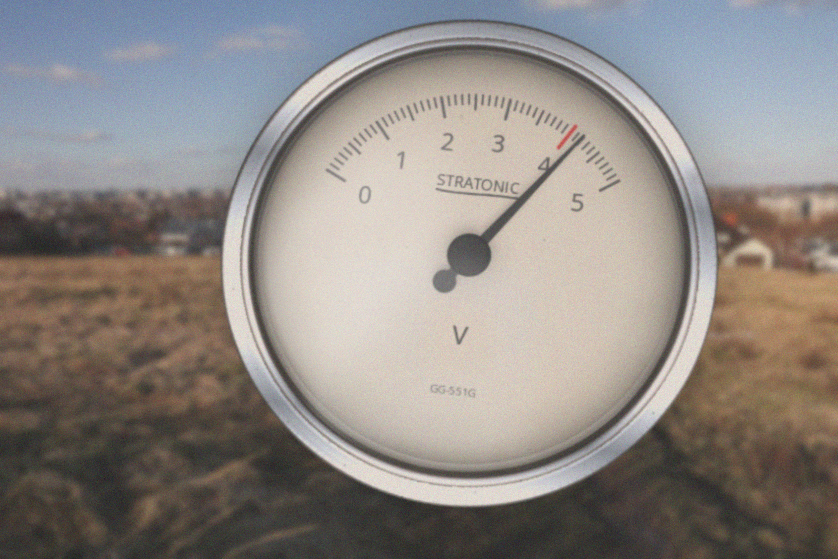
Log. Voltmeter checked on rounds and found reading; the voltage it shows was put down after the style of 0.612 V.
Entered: 4.2 V
